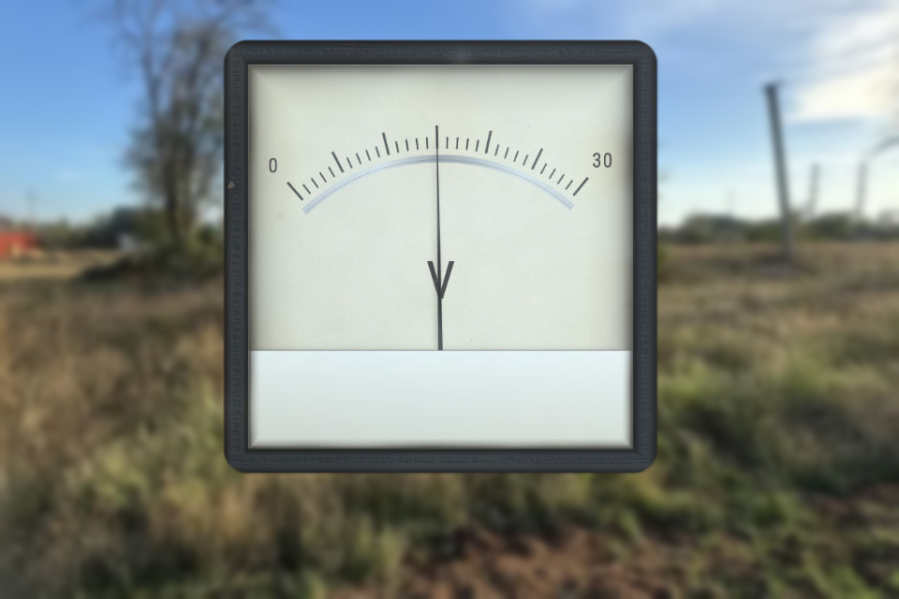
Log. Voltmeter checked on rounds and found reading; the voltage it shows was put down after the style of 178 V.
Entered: 15 V
